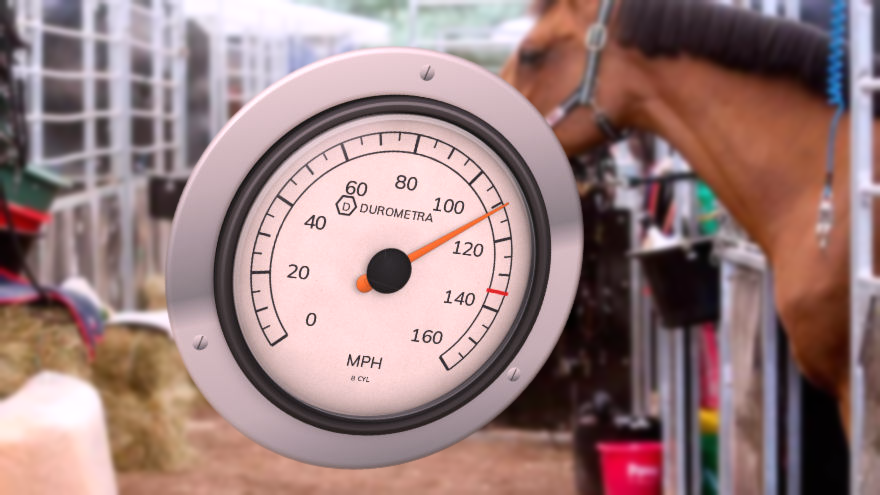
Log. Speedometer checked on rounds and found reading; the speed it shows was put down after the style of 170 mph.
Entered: 110 mph
